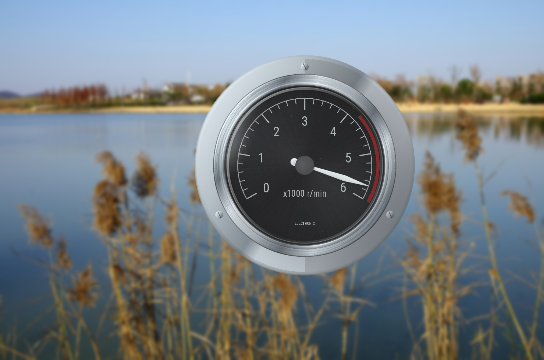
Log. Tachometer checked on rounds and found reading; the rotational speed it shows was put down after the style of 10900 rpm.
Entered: 5700 rpm
